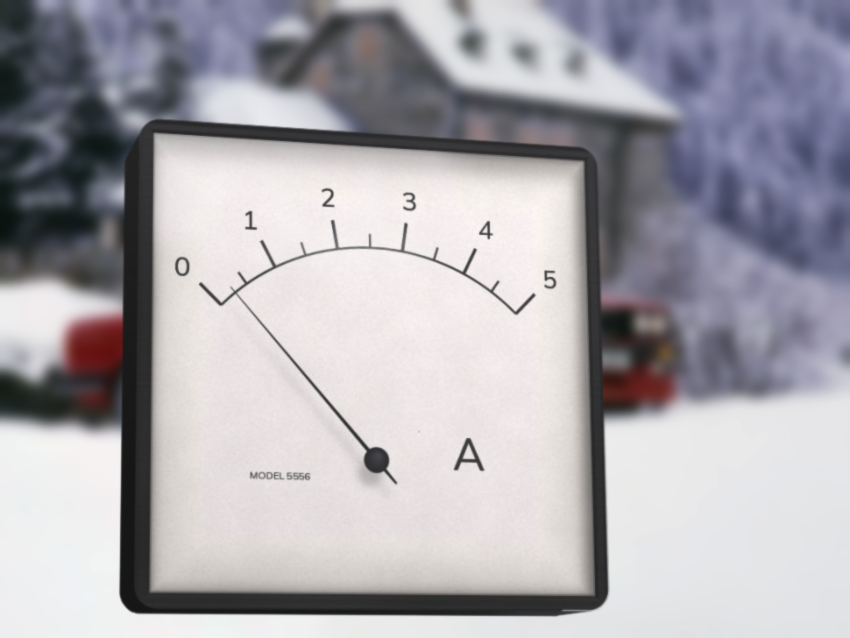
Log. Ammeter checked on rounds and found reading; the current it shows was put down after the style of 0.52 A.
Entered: 0.25 A
